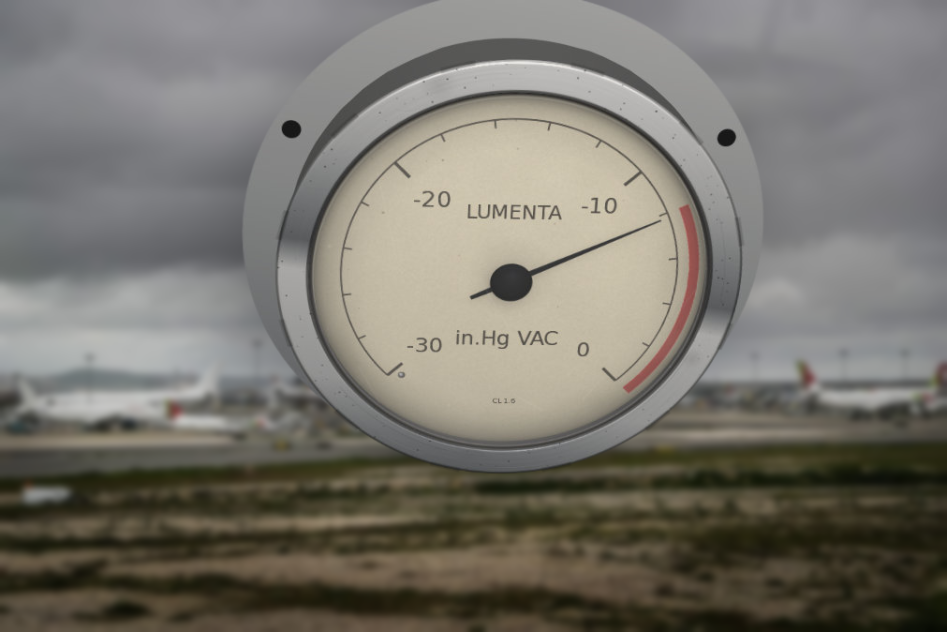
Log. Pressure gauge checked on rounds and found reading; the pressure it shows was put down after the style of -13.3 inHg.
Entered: -8 inHg
